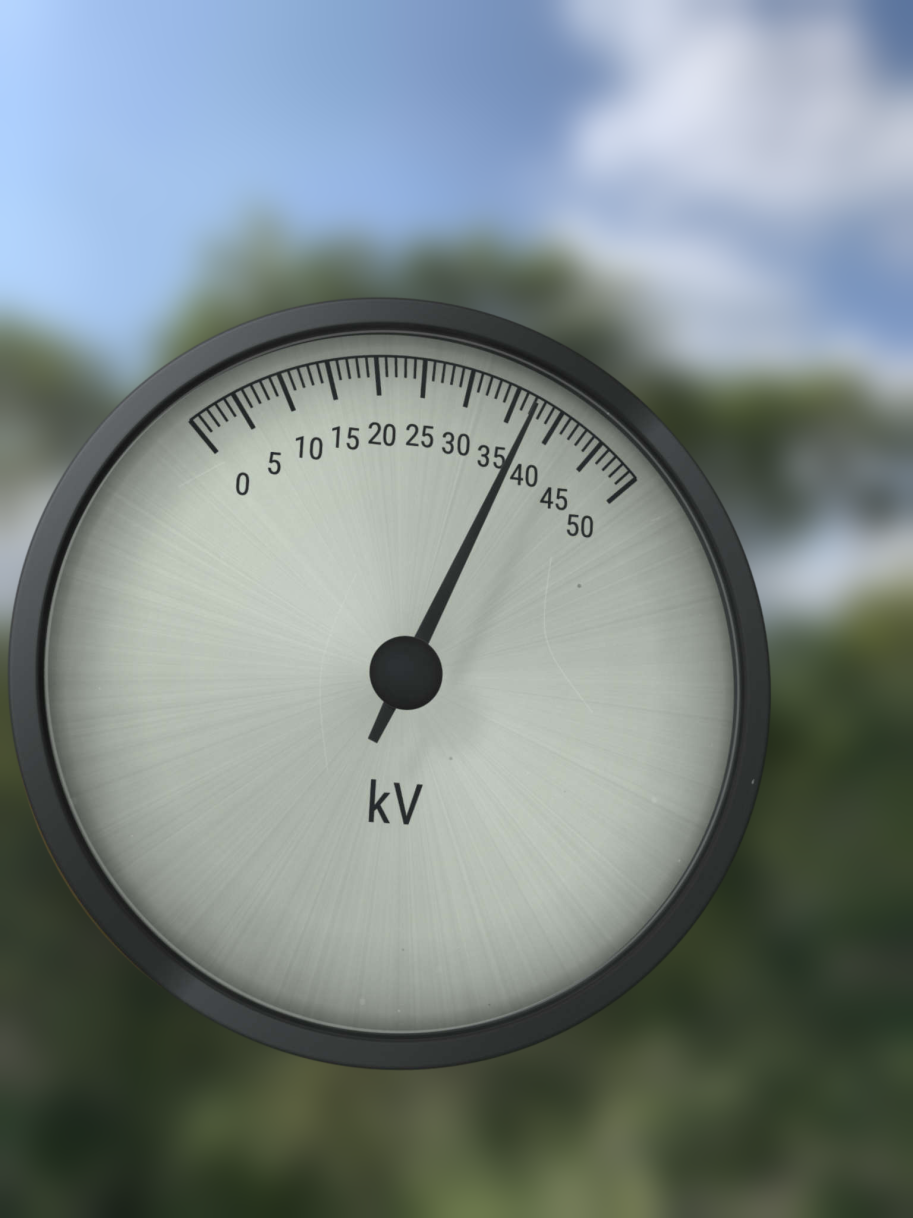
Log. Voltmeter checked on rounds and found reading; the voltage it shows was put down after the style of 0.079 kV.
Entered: 37 kV
